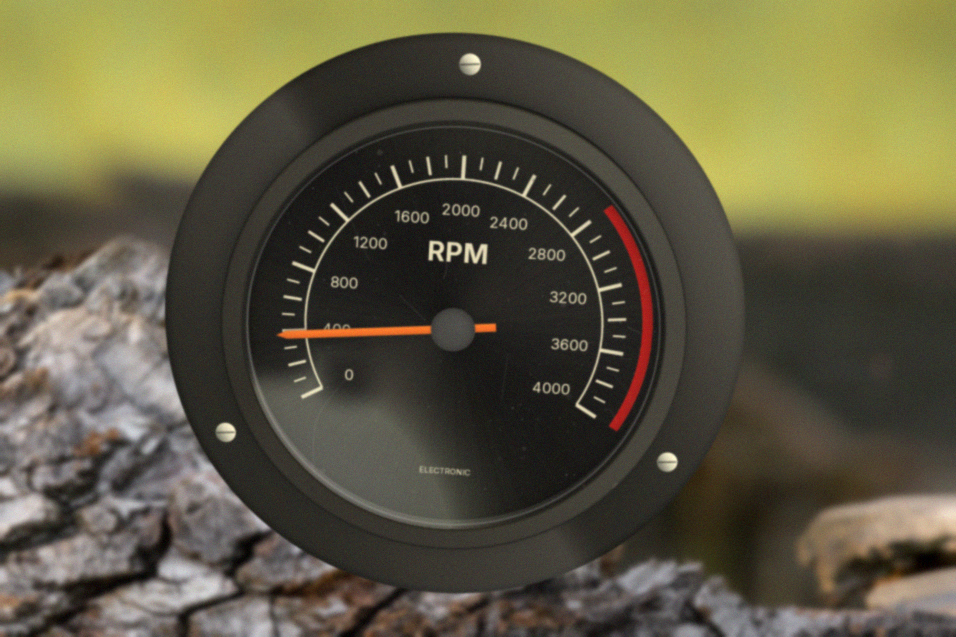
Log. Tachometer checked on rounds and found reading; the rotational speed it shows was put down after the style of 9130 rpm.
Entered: 400 rpm
